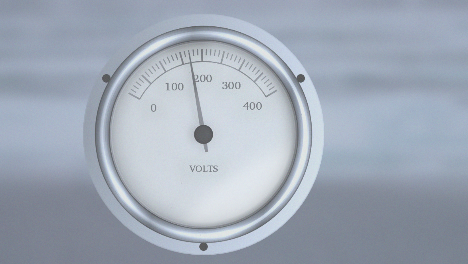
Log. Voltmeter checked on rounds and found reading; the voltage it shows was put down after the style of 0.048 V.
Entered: 170 V
